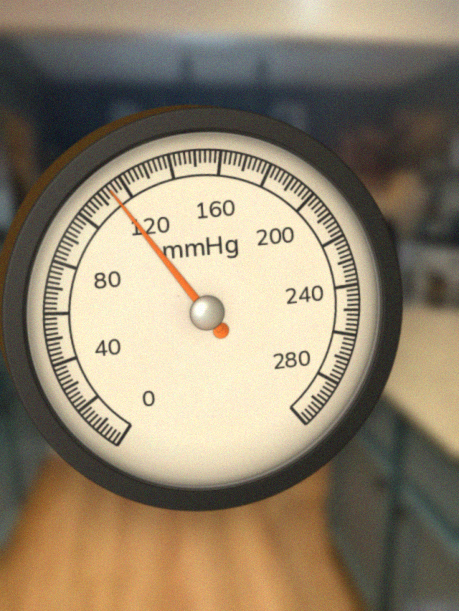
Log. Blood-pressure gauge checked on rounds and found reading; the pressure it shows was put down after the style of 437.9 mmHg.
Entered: 114 mmHg
